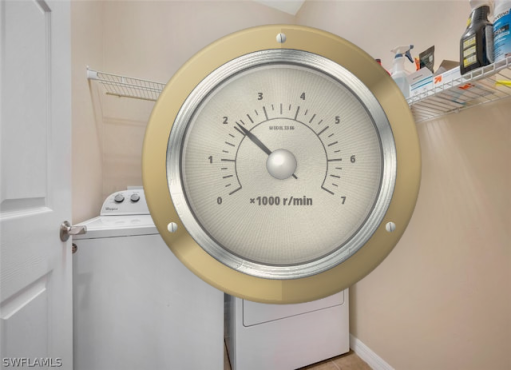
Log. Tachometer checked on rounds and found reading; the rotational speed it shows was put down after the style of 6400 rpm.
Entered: 2125 rpm
